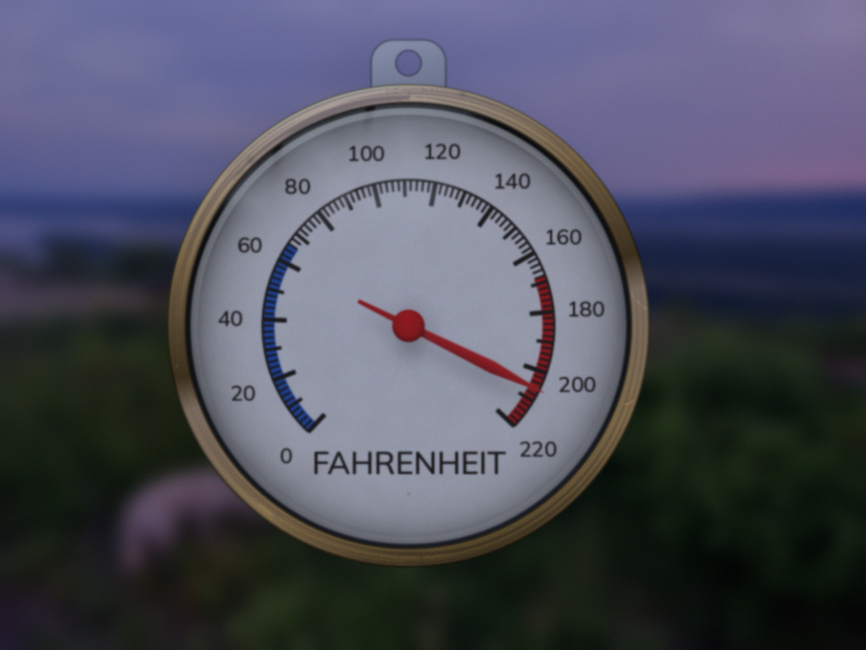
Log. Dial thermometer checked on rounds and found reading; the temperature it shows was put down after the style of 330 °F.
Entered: 206 °F
